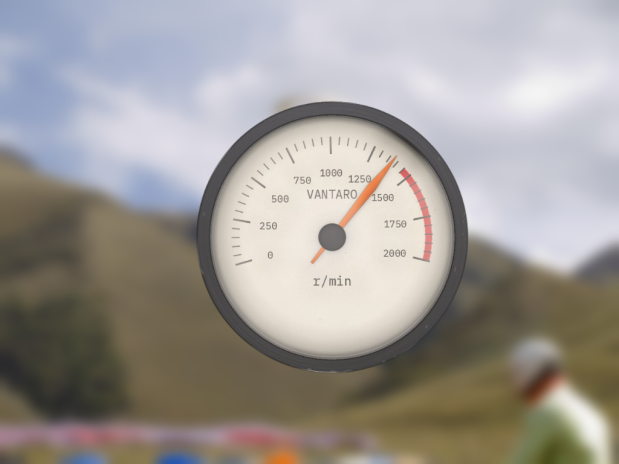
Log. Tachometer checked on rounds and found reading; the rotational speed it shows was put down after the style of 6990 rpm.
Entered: 1375 rpm
